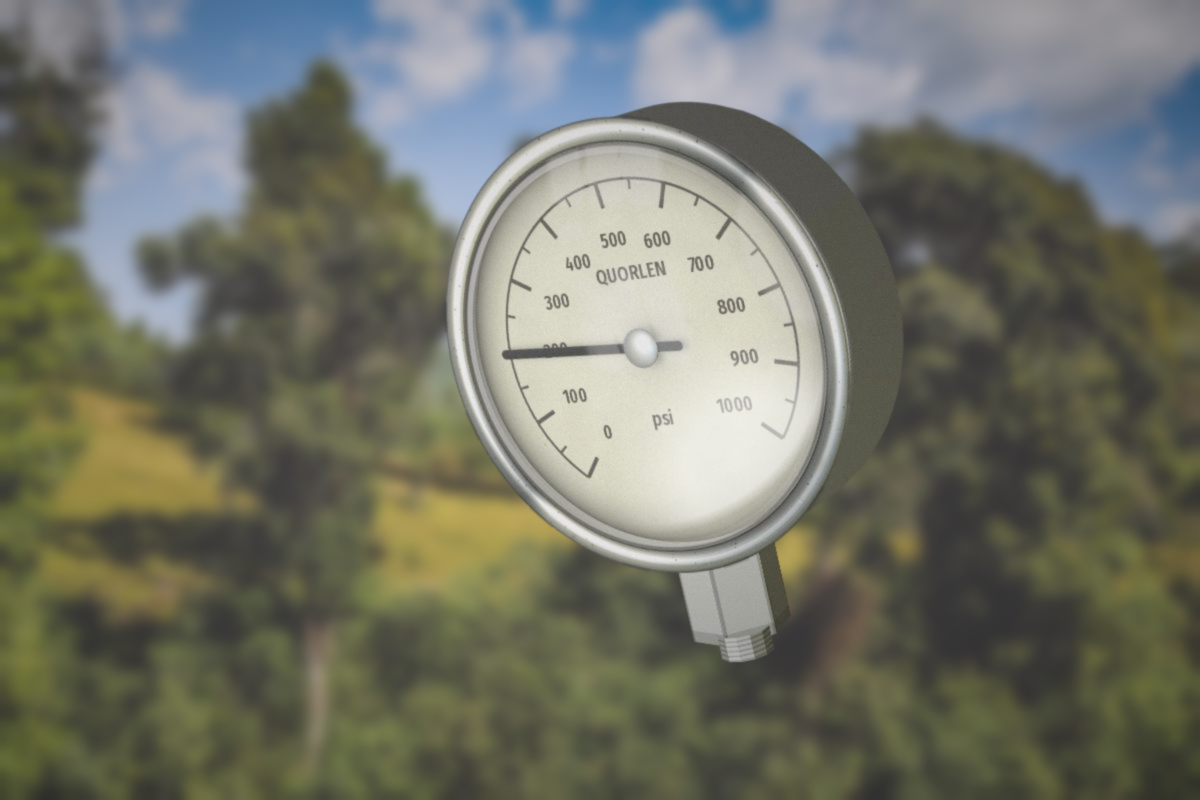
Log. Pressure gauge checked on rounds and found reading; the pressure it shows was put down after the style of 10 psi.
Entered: 200 psi
